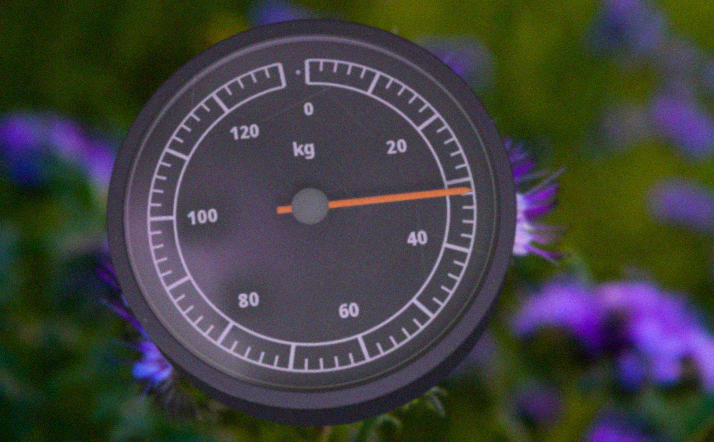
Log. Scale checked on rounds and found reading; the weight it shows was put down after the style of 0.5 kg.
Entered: 32 kg
